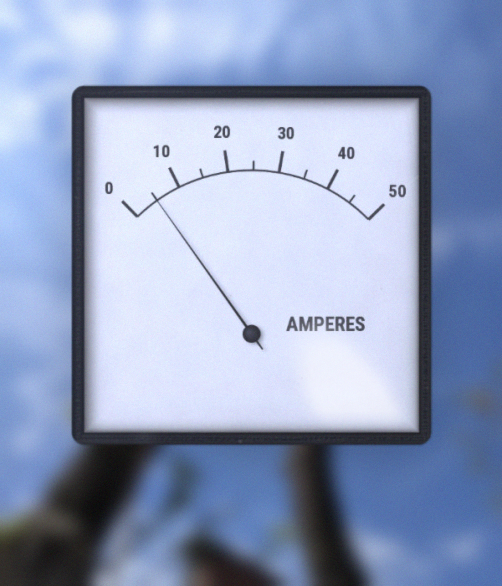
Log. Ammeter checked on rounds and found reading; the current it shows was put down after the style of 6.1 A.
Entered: 5 A
